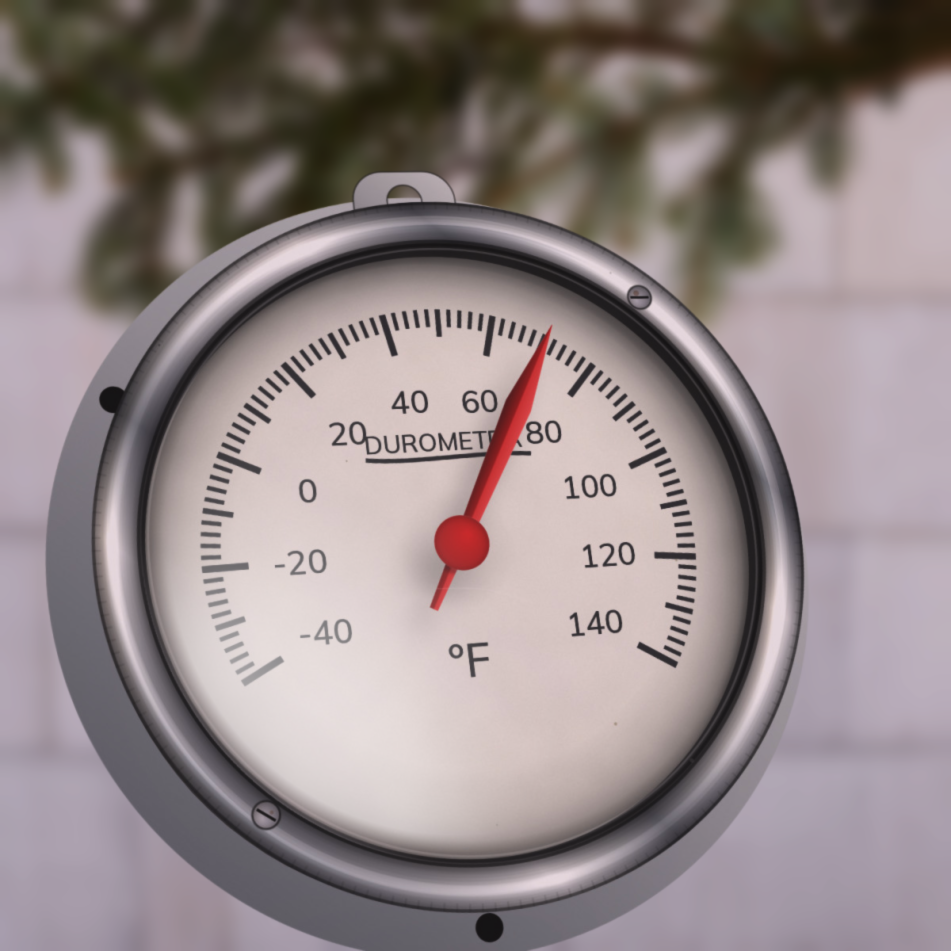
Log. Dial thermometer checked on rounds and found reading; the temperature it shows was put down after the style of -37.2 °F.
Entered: 70 °F
